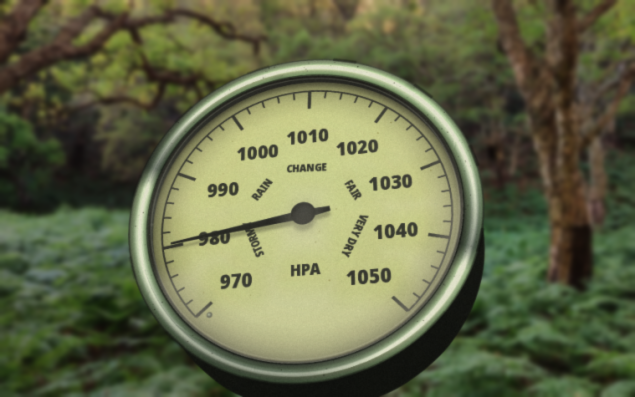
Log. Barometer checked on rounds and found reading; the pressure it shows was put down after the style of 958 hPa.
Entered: 980 hPa
